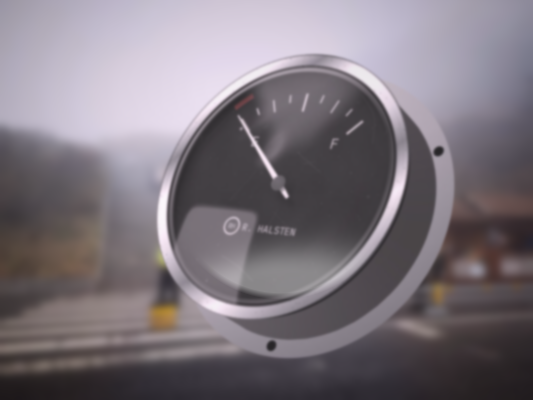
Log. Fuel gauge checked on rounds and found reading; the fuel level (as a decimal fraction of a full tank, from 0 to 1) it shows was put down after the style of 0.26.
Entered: 0
